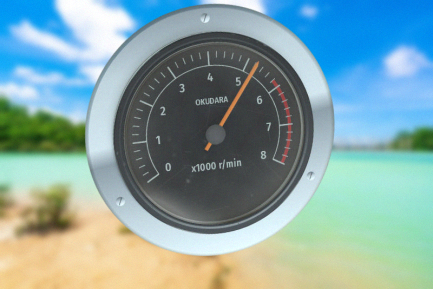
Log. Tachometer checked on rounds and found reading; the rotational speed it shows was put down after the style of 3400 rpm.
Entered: 5200 rpm
